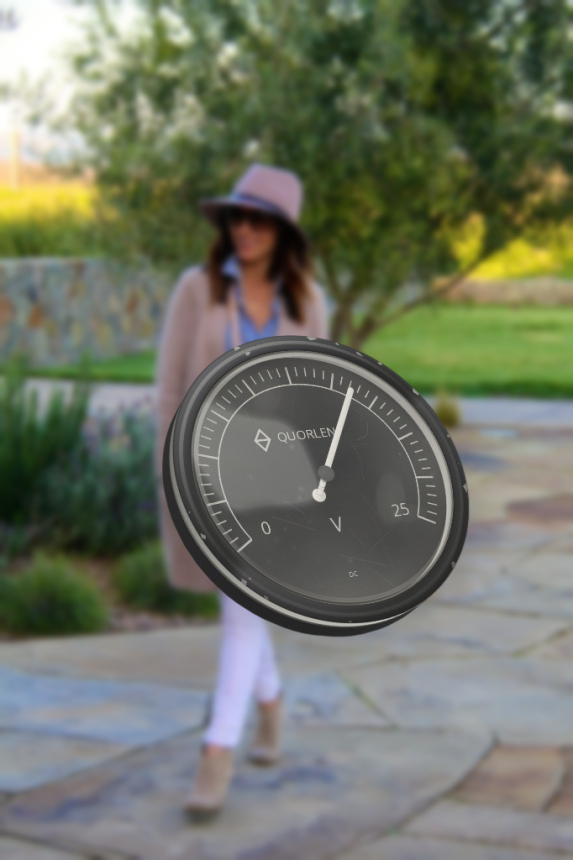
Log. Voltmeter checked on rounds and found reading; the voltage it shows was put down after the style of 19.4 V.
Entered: 16 V
